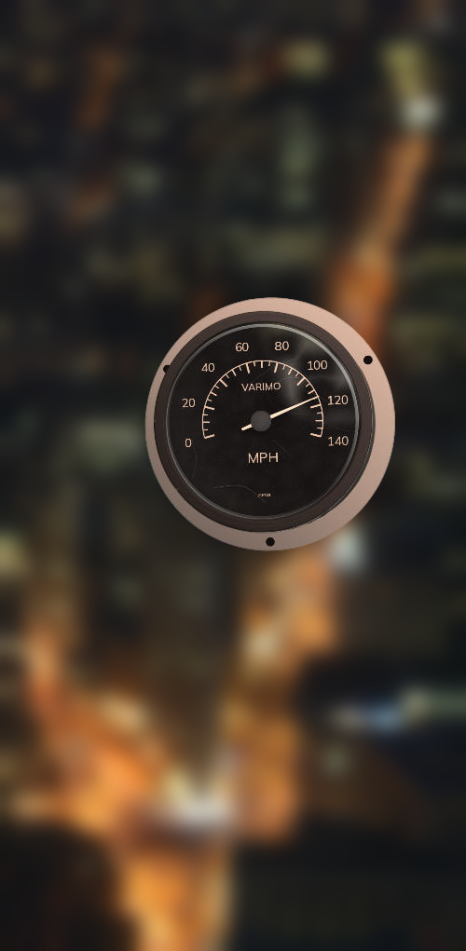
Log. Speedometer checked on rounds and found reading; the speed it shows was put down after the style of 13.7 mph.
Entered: 115 mph
